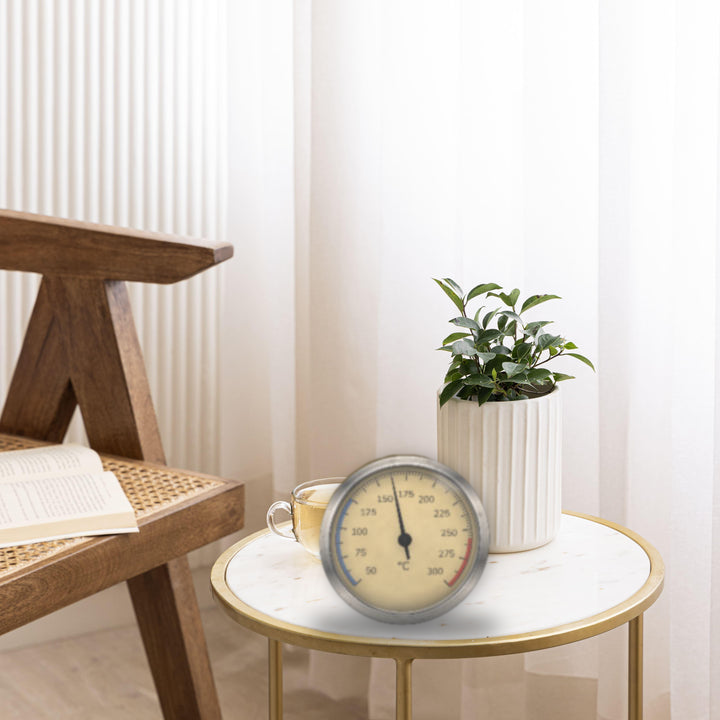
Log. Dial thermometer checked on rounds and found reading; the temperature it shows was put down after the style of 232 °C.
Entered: 162.5 °C
